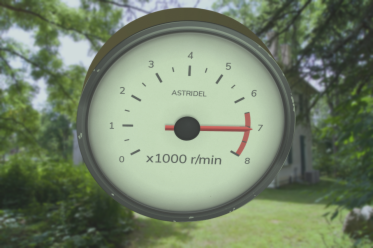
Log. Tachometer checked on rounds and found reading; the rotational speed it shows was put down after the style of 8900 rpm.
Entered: 7000 rpm
